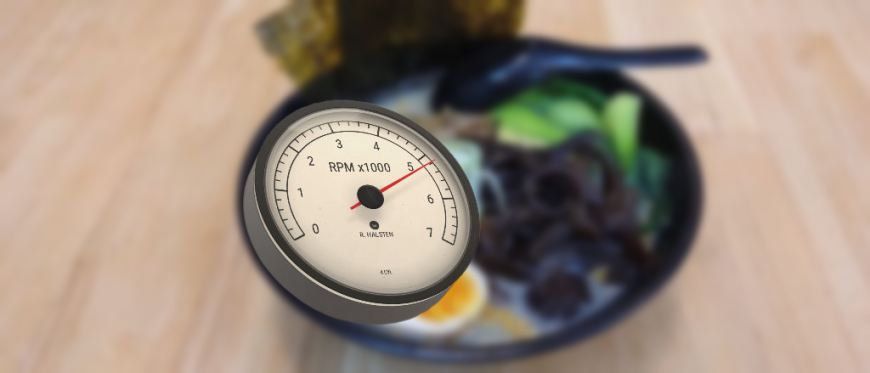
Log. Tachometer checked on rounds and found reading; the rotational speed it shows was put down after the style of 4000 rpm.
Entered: 5200 rpm
